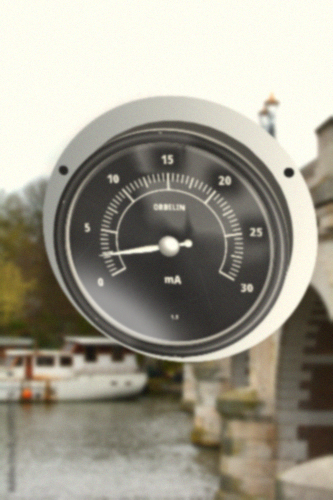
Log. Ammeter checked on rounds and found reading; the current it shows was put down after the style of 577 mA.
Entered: 2.5 mA
